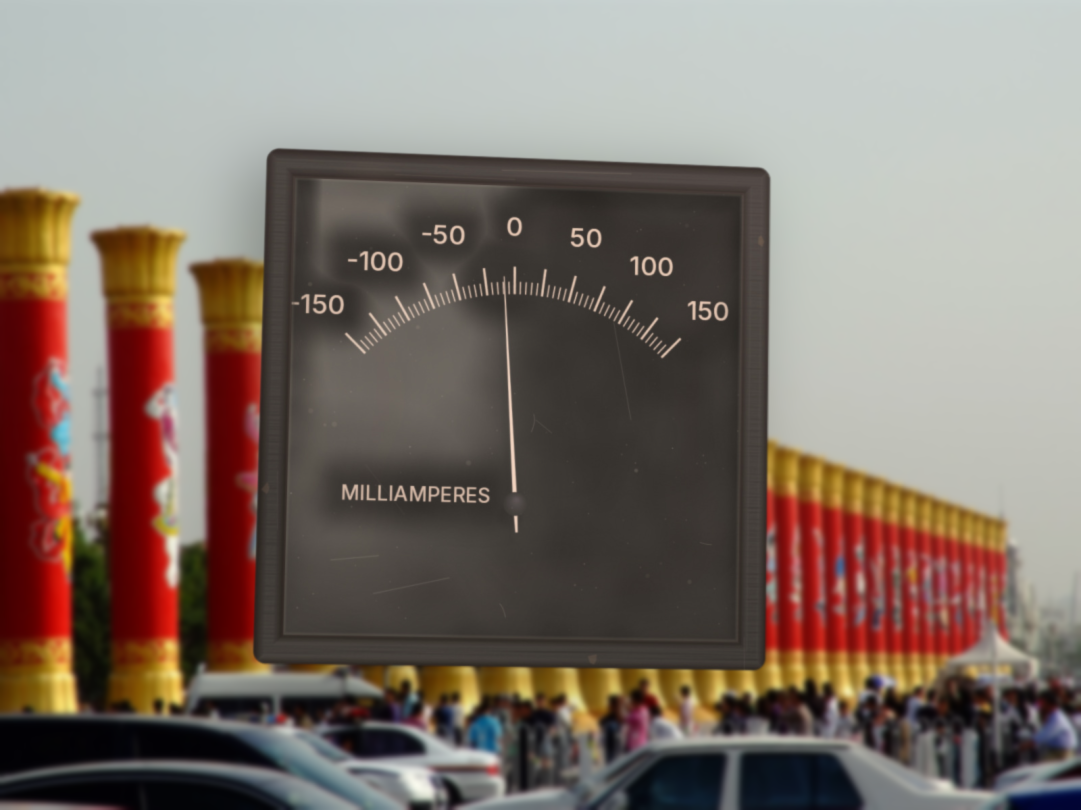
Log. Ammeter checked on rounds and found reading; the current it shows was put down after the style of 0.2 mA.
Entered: -10 mA
